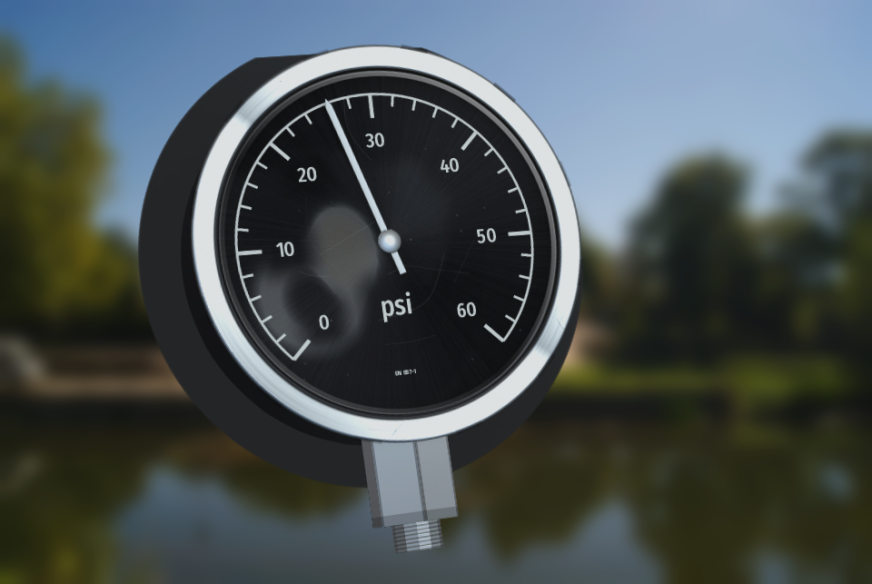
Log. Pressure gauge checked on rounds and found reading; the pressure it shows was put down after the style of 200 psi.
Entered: 26 psi
